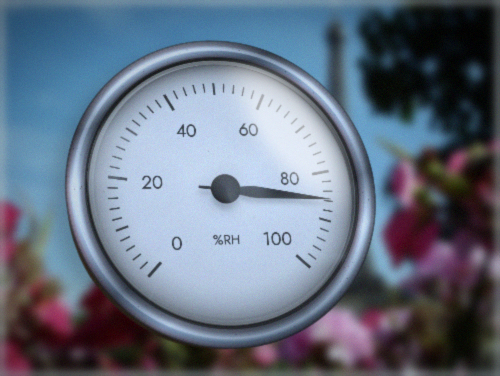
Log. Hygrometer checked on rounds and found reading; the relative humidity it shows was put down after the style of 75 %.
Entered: 86 %
